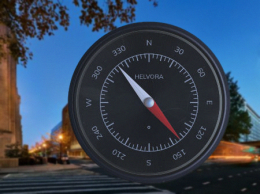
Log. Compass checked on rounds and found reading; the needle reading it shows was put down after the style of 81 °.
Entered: 140 °
